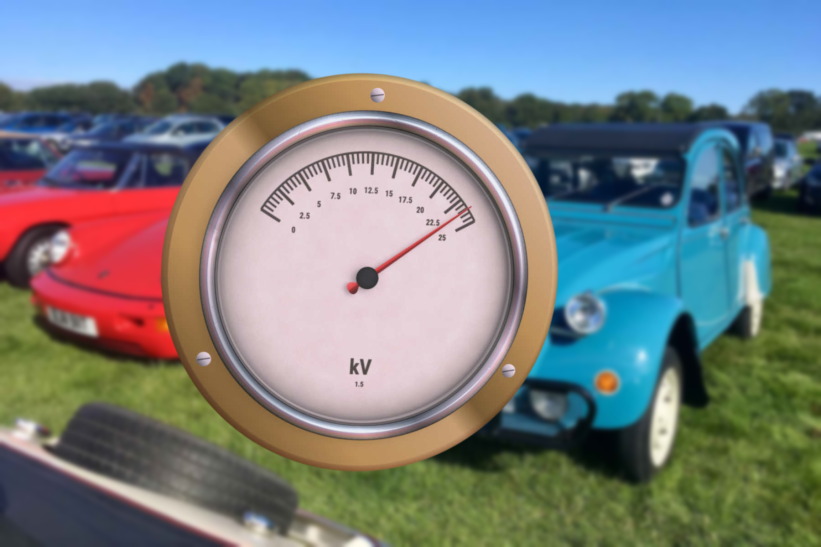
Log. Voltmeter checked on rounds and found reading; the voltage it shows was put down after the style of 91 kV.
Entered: 23.5 kV
